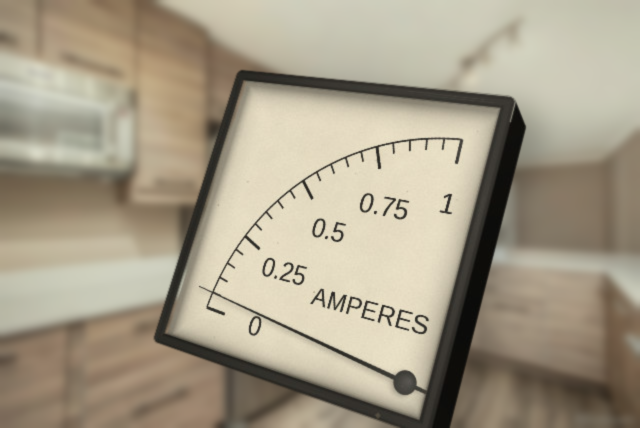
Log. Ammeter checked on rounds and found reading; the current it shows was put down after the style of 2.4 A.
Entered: 0.05 A
